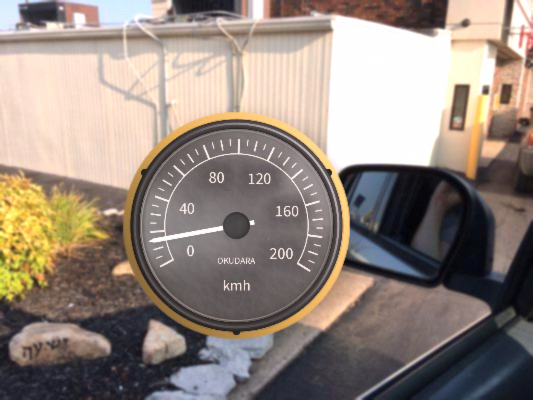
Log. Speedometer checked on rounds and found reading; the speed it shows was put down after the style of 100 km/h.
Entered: 15 km/h
